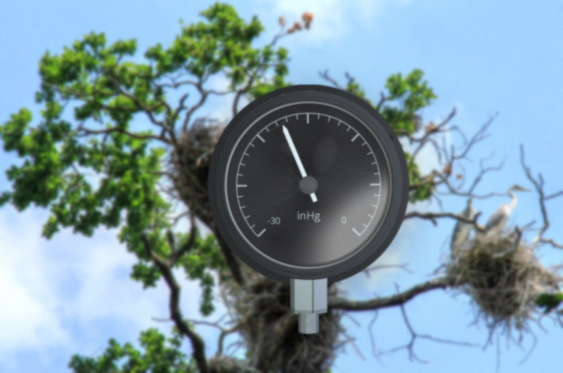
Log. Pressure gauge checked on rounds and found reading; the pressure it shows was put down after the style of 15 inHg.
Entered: -17.5 inHg
